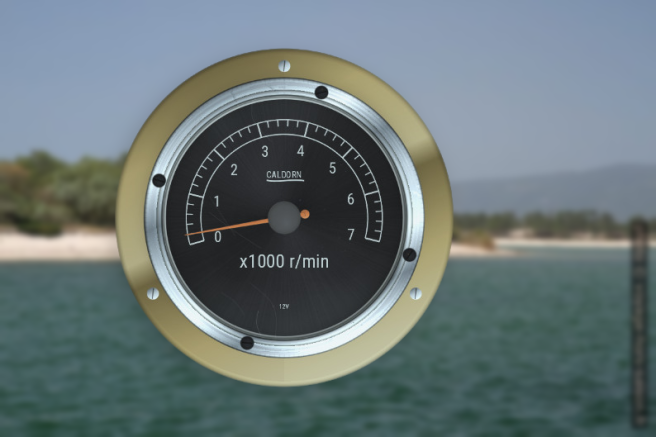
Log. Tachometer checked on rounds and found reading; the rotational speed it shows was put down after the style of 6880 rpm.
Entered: 200 rpm
